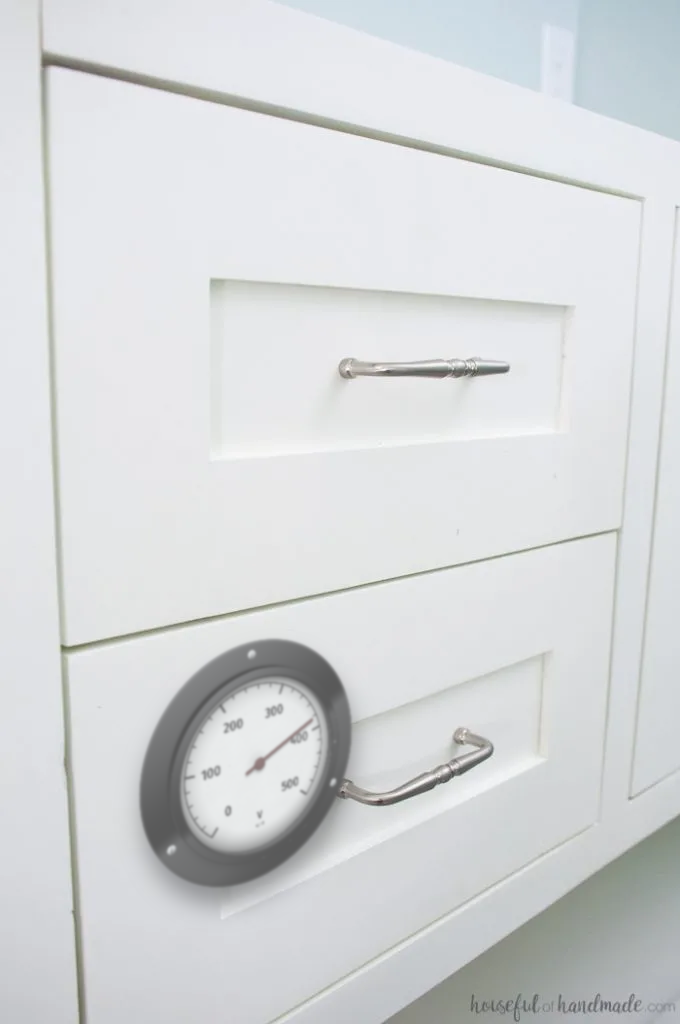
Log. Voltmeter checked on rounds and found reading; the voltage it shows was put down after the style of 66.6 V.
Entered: 380 V
